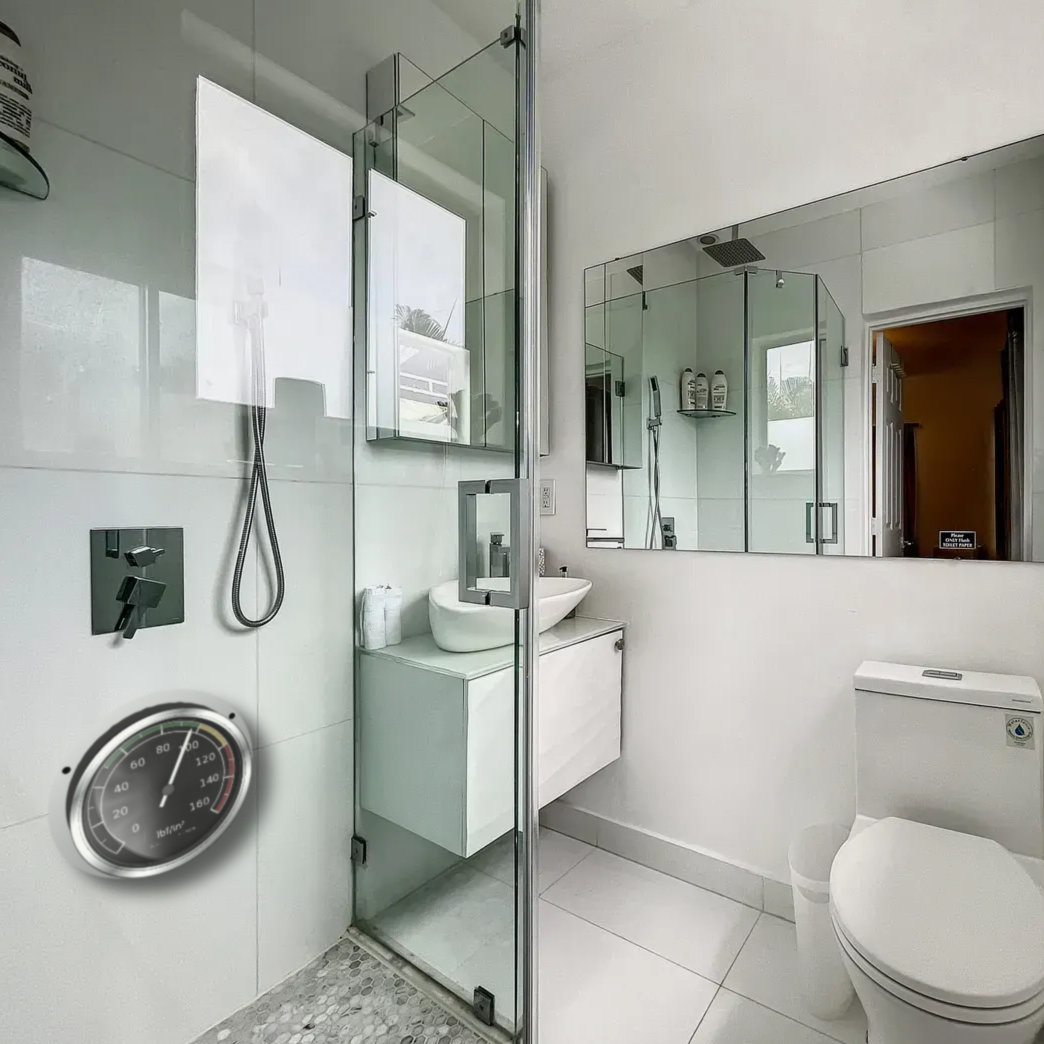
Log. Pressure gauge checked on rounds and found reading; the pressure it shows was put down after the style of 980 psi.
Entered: 95 psi
